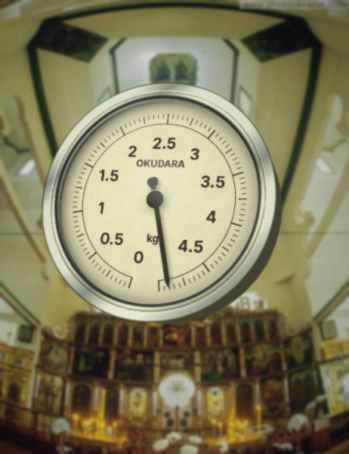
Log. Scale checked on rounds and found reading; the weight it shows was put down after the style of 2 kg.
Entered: 4.9 kg
